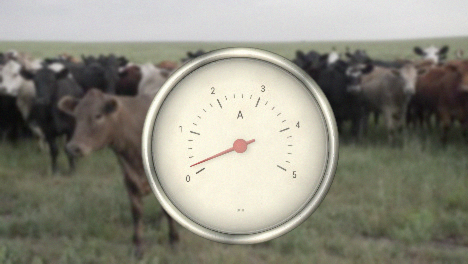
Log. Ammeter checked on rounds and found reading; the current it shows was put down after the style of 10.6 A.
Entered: 0.2 A
